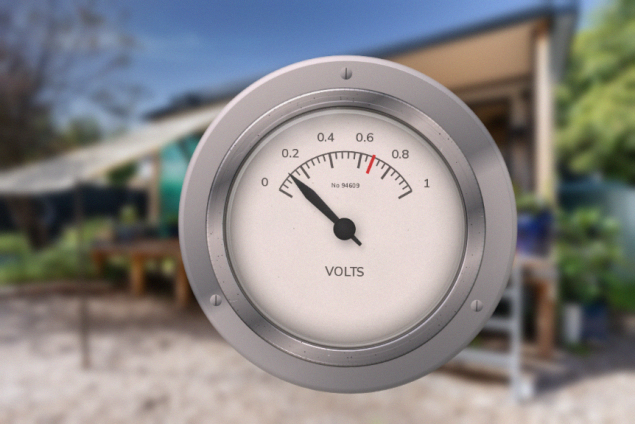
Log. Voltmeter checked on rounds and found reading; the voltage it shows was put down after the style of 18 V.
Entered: 0.12 V
